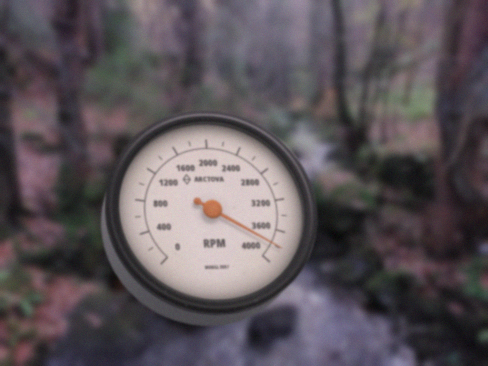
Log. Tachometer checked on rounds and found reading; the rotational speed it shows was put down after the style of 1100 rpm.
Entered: 3800 rpm
